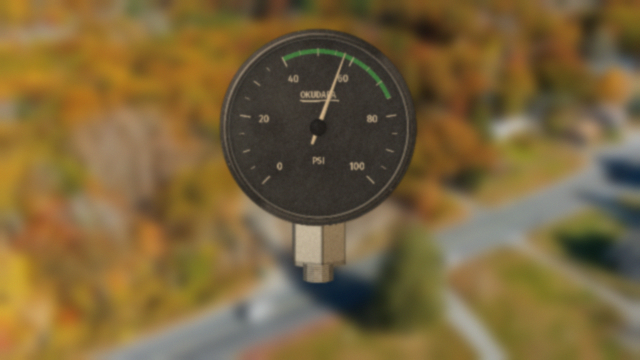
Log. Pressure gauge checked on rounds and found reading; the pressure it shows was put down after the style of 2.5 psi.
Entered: 57.5 psi
